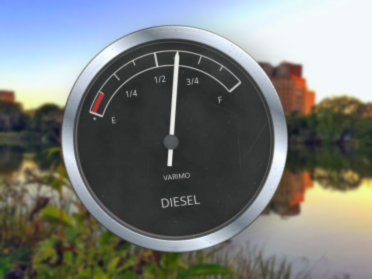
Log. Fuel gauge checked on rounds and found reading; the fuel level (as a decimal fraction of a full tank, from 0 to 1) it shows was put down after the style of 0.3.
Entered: 0.625
